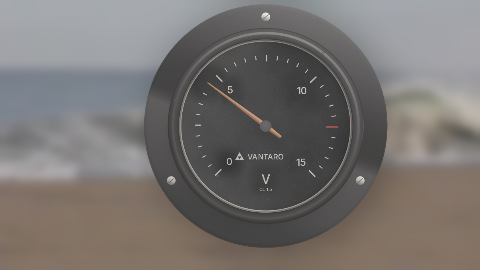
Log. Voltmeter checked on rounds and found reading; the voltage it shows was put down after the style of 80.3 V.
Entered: 4.5 V
